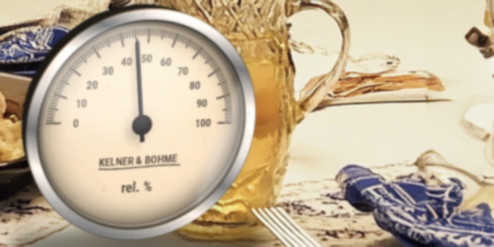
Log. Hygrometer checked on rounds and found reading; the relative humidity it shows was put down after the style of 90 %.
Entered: 45 %
